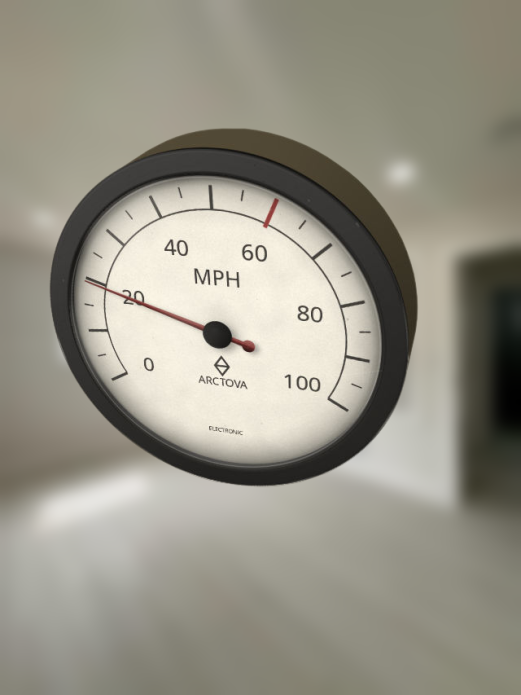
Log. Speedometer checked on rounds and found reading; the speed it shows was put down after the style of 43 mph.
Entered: 20 mph
